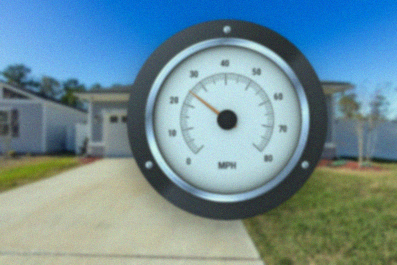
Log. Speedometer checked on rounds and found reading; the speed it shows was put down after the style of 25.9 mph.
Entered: 25 mph
